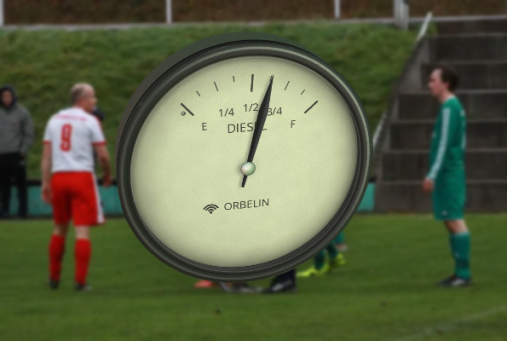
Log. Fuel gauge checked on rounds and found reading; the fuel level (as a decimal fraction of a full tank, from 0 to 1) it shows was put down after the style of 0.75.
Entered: 0.625
